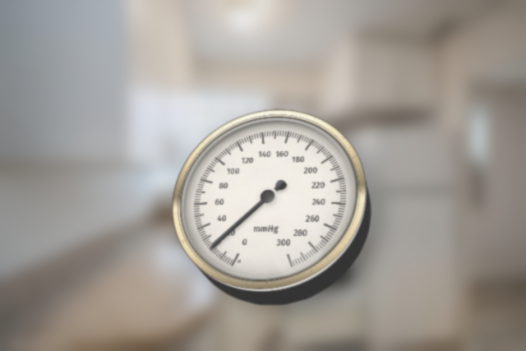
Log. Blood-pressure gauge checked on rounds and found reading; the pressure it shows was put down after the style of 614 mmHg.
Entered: 20 mmHg
